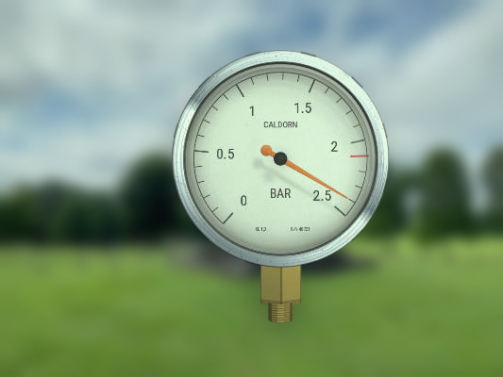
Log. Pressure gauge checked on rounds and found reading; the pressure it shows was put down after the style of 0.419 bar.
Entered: 2.4 bar
